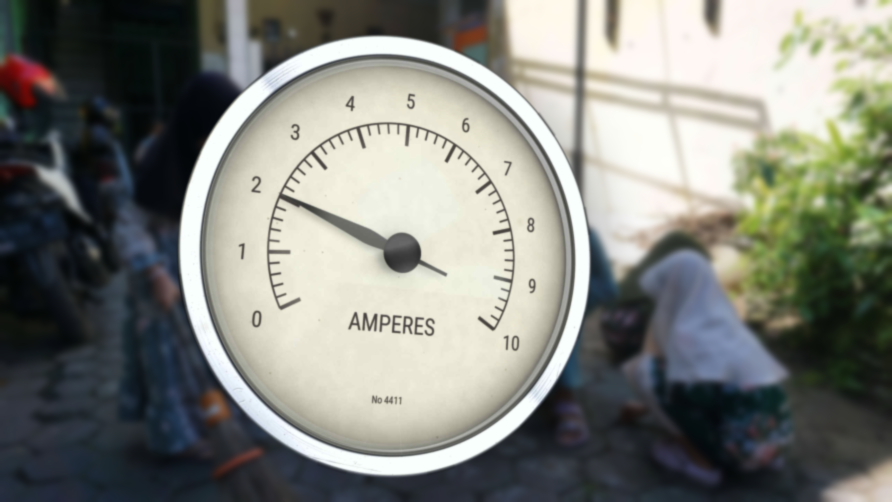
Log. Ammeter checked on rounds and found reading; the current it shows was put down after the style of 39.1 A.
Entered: 2 A
